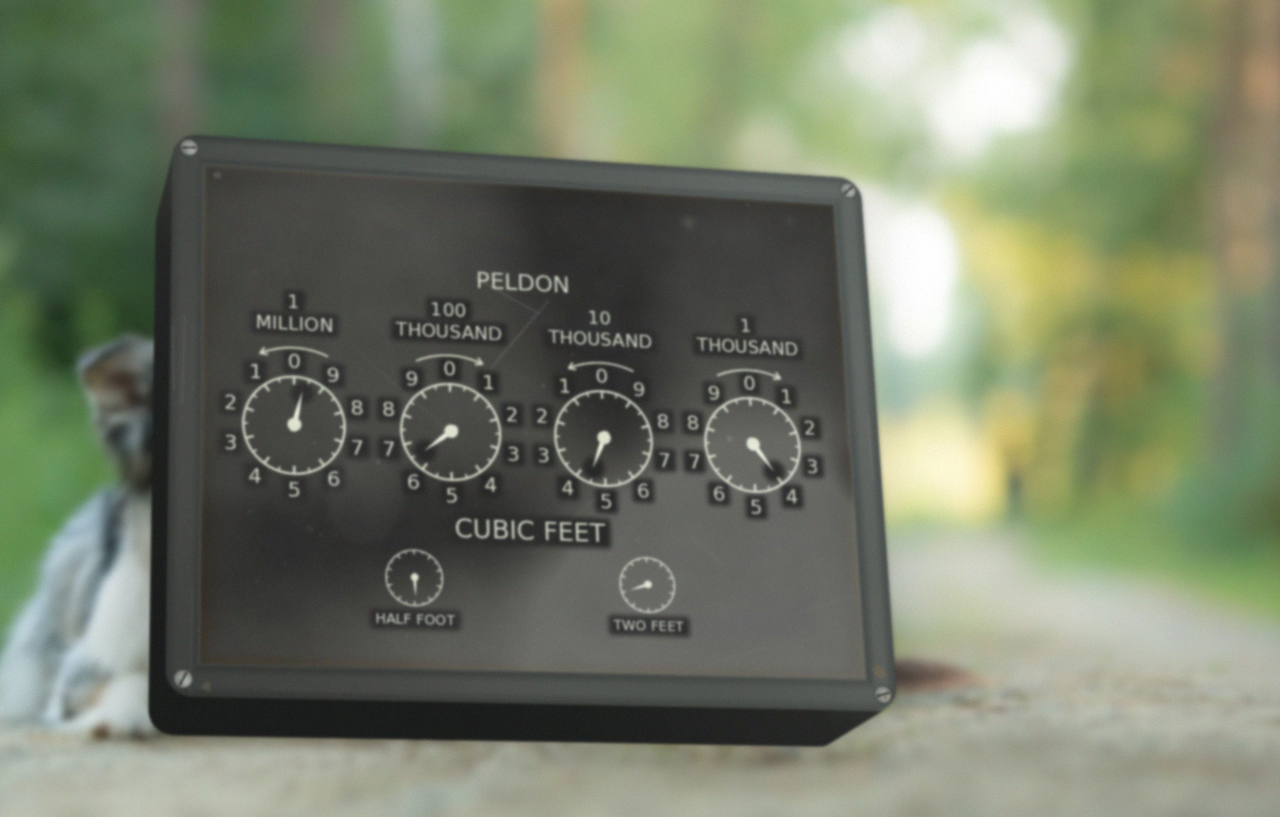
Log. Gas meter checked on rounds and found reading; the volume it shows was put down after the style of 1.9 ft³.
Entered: 964400 ft³
